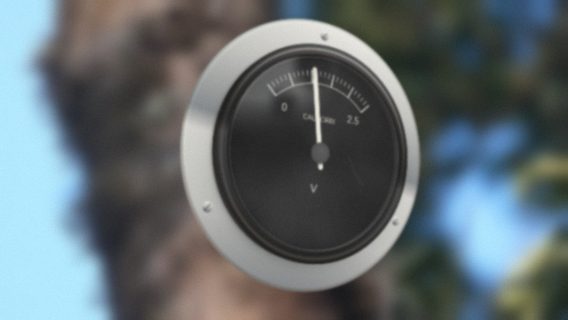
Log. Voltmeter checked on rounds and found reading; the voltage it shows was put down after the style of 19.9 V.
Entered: 1 V
